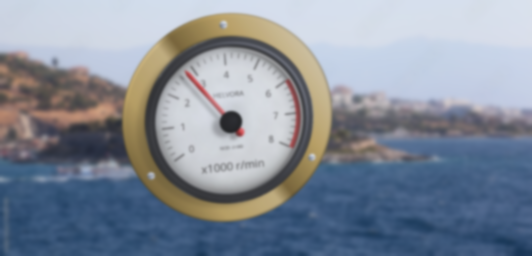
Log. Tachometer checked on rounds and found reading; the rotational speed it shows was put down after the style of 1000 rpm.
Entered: 2800 rpm
